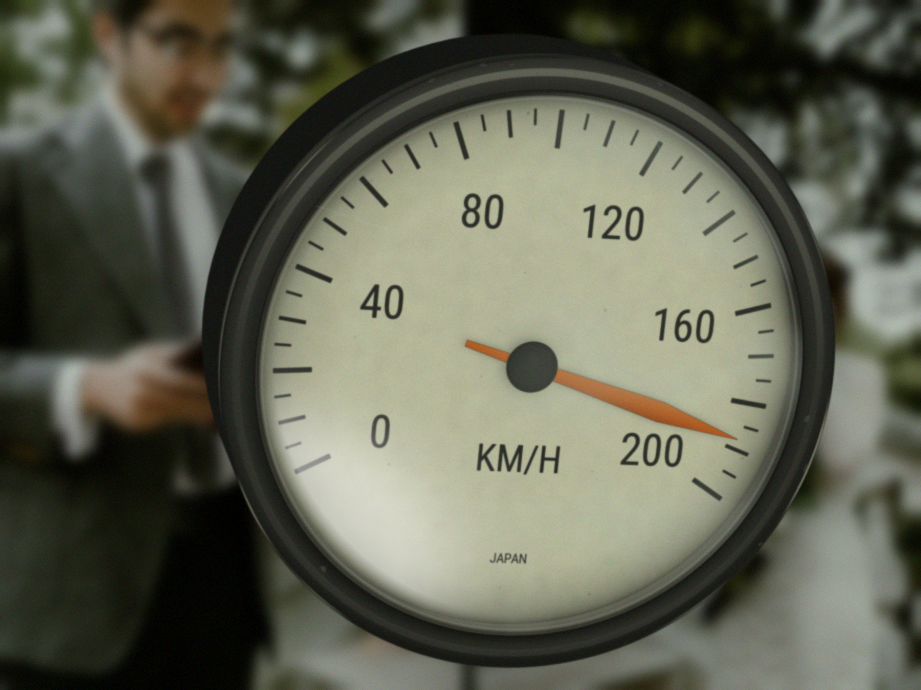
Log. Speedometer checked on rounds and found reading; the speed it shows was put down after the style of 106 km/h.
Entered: 187.5 km/h
